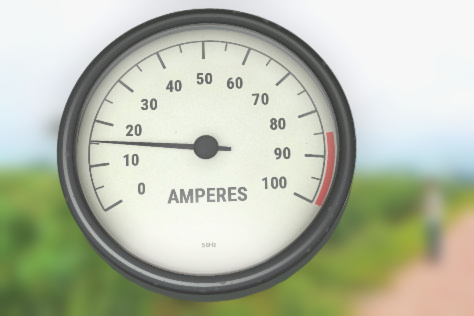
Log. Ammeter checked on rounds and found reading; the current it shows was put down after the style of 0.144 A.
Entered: 15 A
